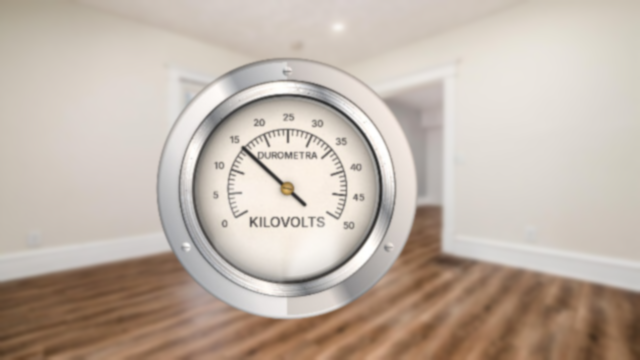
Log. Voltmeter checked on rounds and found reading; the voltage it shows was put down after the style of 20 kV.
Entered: 15 kV
